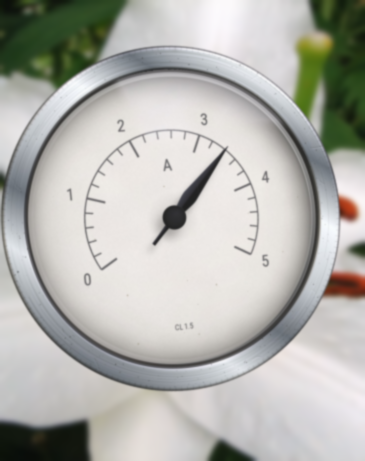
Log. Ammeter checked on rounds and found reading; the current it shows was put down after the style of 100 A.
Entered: 3.4 A
